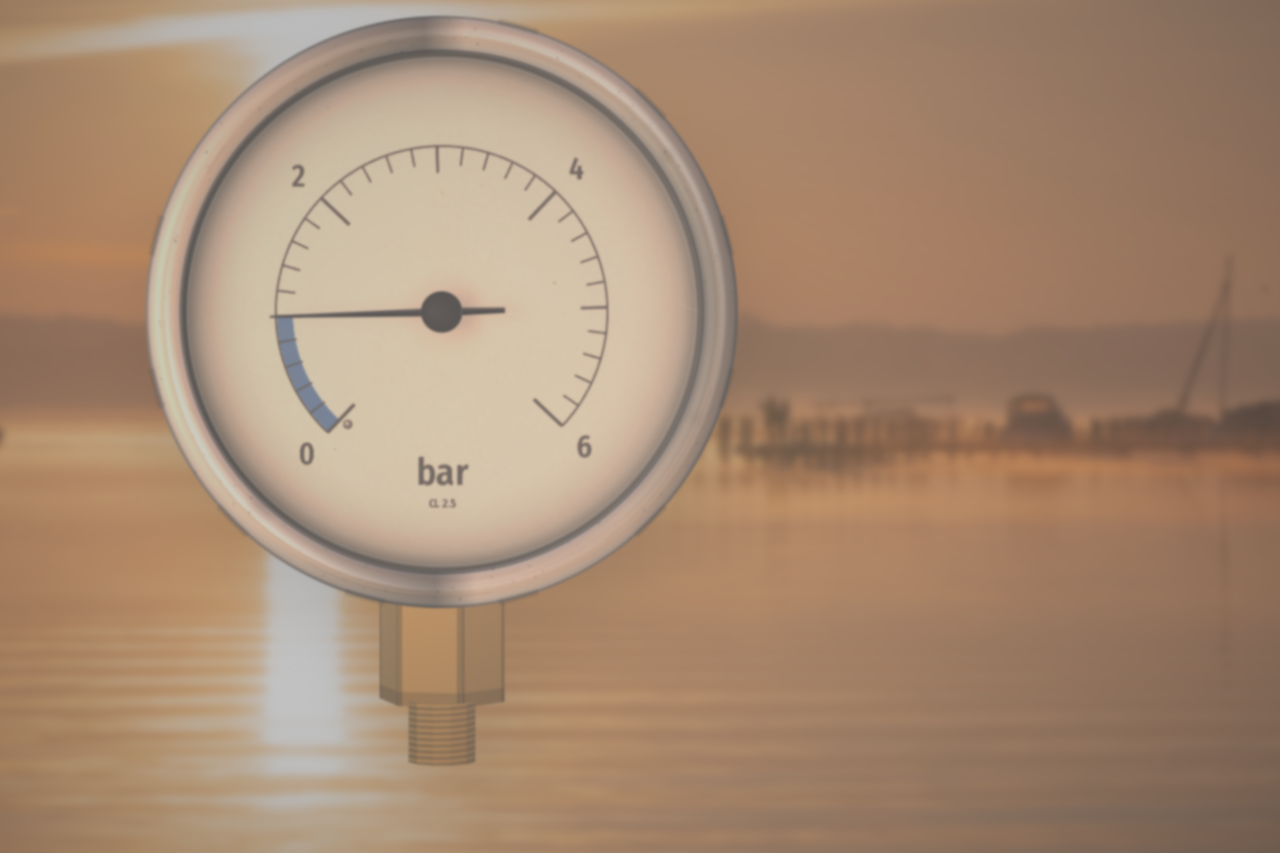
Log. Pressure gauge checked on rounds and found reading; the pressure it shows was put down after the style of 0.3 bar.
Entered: 1 bar
